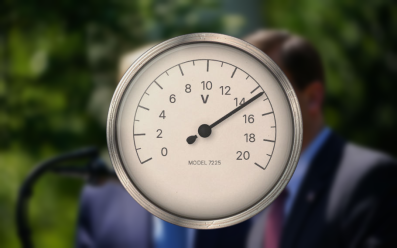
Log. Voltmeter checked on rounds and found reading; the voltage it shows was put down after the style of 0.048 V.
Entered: 14.5 V
